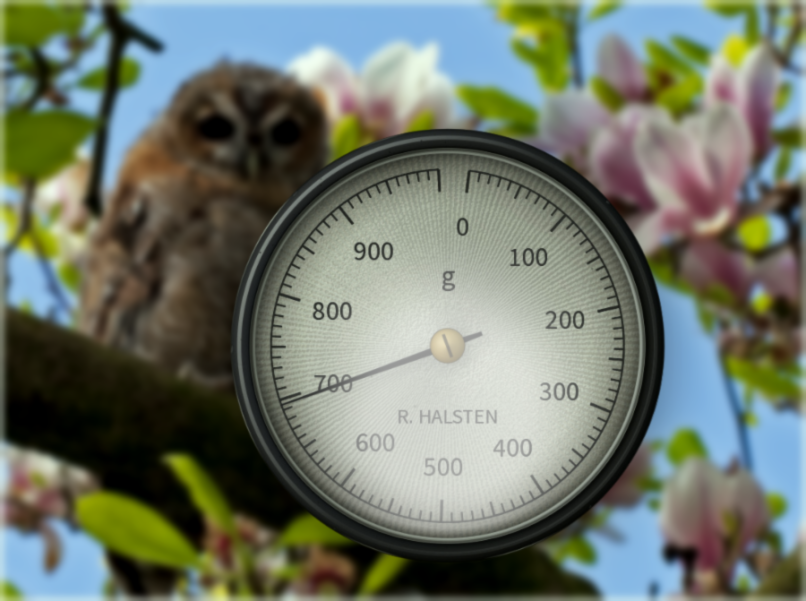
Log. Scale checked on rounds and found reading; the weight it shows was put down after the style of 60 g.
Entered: 695 g
